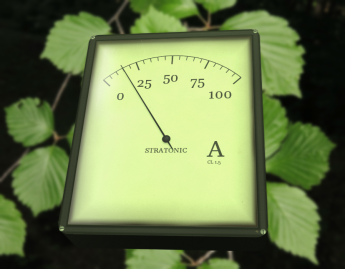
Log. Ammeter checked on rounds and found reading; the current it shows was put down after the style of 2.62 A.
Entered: 15 A
